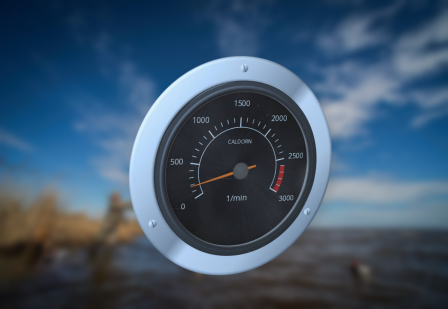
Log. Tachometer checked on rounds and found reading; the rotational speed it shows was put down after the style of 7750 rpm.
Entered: 200 rpm
